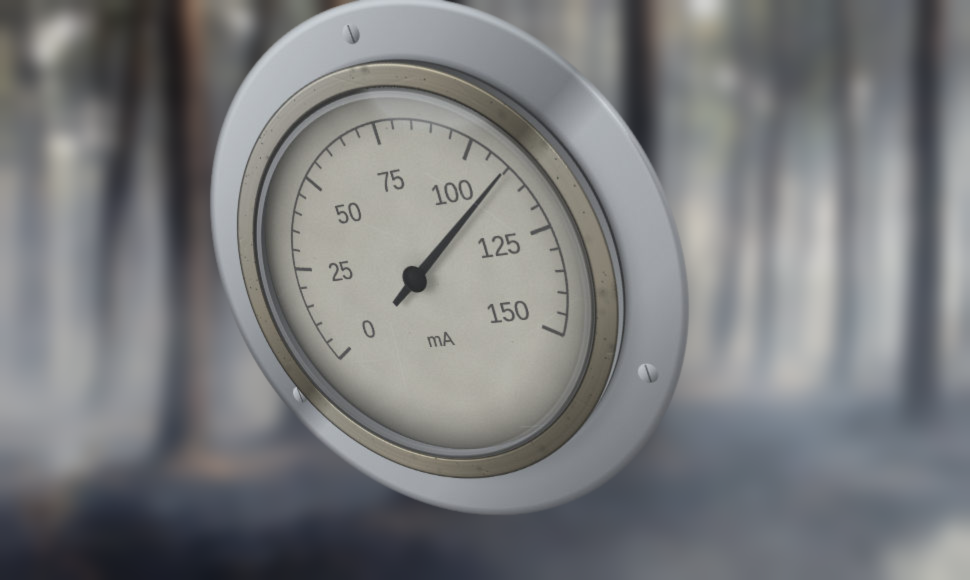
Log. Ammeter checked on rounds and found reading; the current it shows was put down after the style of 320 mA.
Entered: 110 mA
